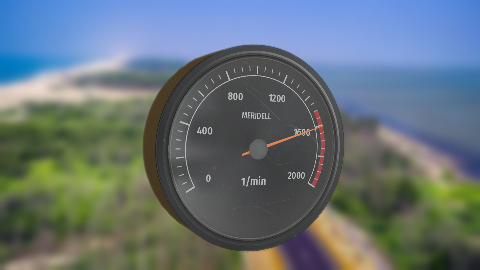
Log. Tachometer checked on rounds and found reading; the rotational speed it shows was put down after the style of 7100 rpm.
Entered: 1600 rpm
